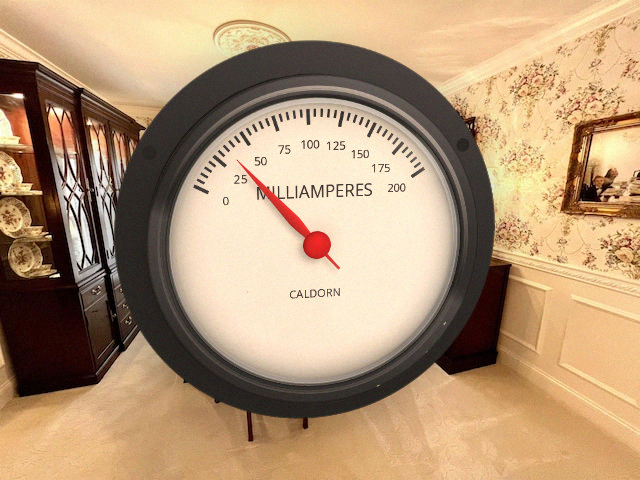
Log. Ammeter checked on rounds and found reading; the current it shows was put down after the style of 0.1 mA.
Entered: 35 mA
